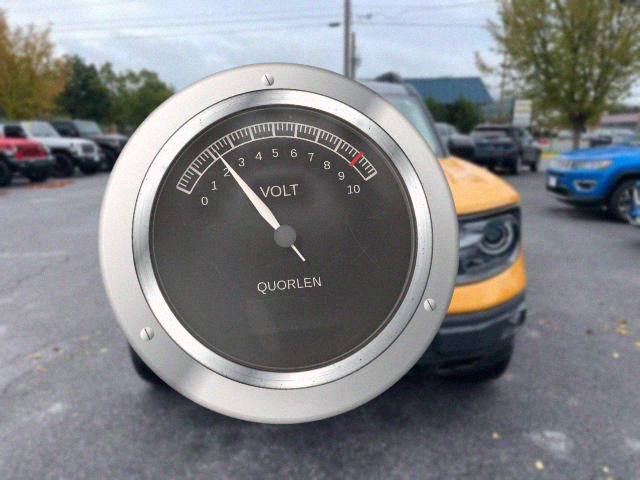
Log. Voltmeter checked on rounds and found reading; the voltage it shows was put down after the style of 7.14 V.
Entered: 2.2 V
